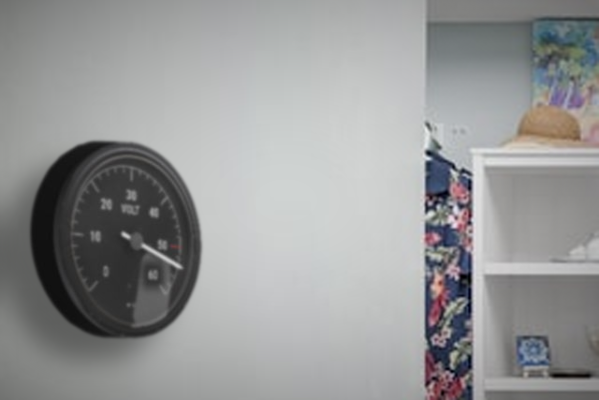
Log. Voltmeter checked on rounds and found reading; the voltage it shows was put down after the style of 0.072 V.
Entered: 54 V
